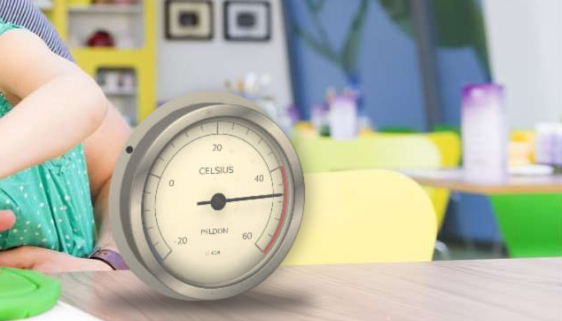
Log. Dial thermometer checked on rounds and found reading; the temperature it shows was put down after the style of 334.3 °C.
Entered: 46 °C
